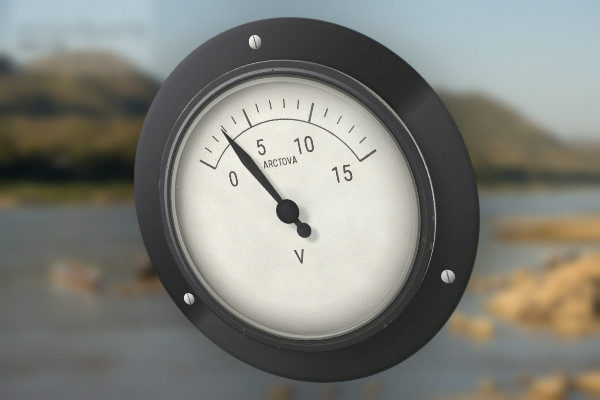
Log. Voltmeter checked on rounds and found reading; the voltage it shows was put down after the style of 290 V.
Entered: 3 V
